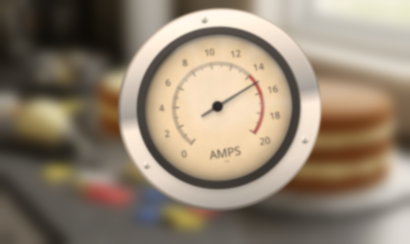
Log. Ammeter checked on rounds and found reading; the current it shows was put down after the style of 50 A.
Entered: 15 A
